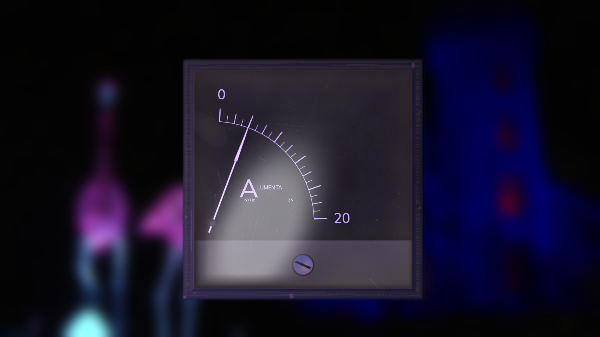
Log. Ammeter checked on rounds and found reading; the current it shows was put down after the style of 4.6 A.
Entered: 4 A
